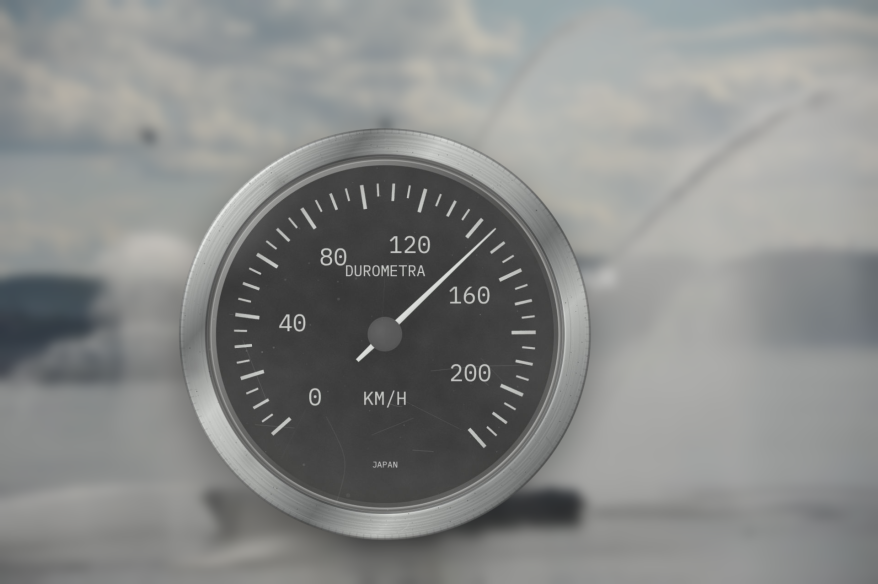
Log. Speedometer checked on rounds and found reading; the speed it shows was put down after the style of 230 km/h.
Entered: 145 km/h
